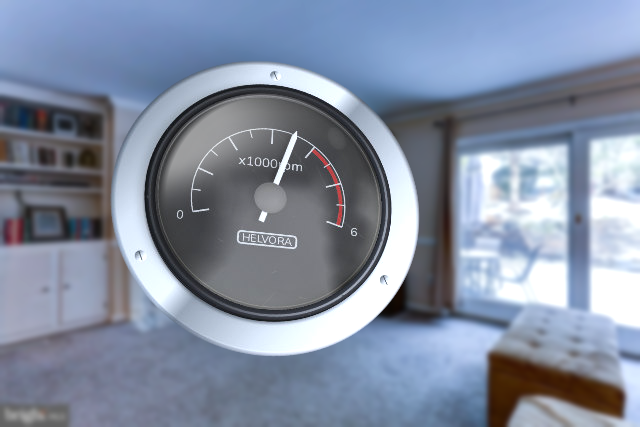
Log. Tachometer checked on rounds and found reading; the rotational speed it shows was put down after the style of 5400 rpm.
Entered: 3500 rpm
